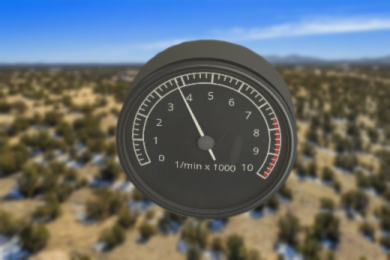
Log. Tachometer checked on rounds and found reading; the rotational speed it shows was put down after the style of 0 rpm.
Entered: 3800 rpm
